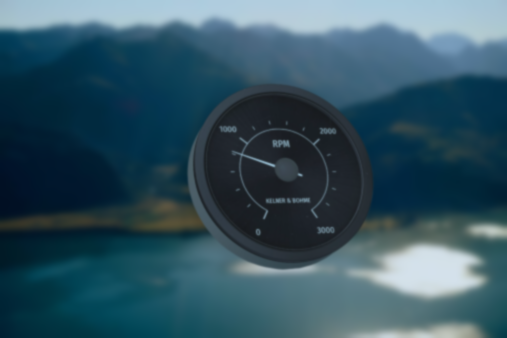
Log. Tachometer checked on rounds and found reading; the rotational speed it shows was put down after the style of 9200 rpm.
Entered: 800 rpm
